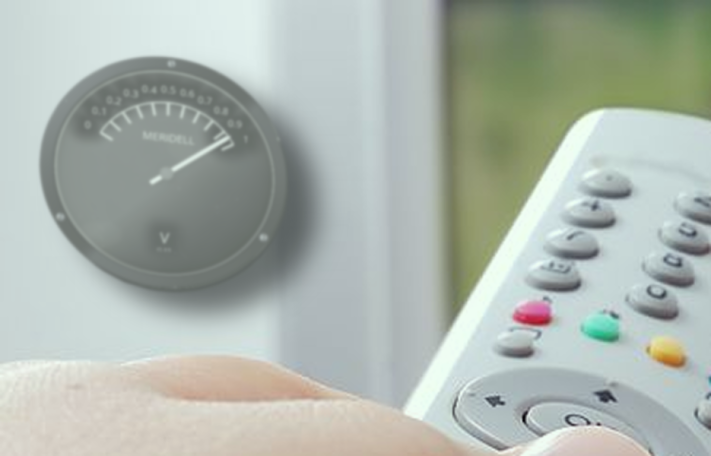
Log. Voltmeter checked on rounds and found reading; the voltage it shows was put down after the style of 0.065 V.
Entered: 0.95 V
